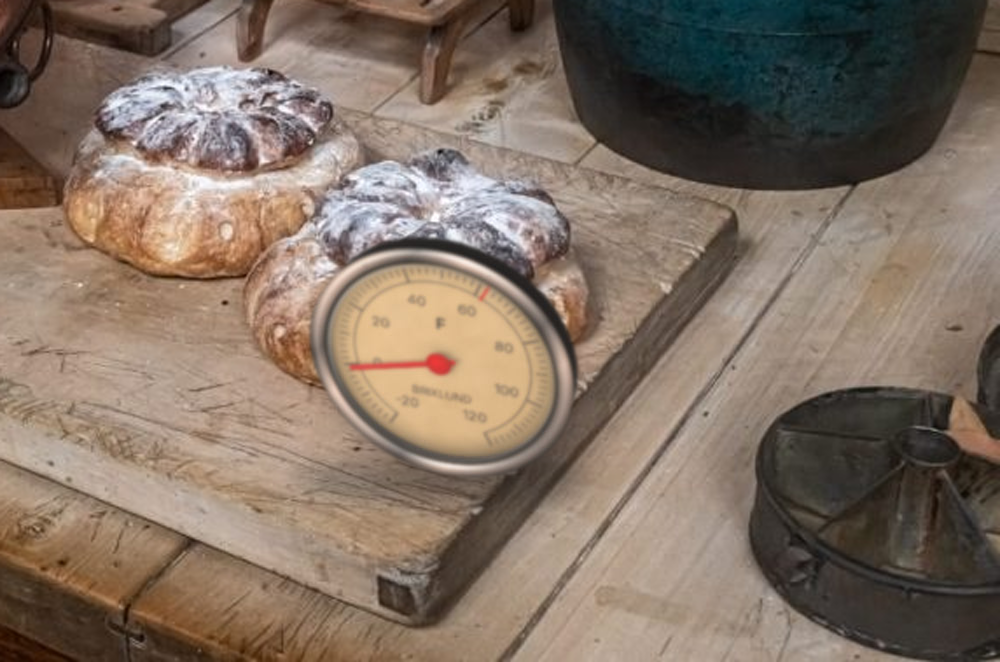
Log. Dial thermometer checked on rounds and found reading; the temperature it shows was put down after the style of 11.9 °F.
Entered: 0 °F
